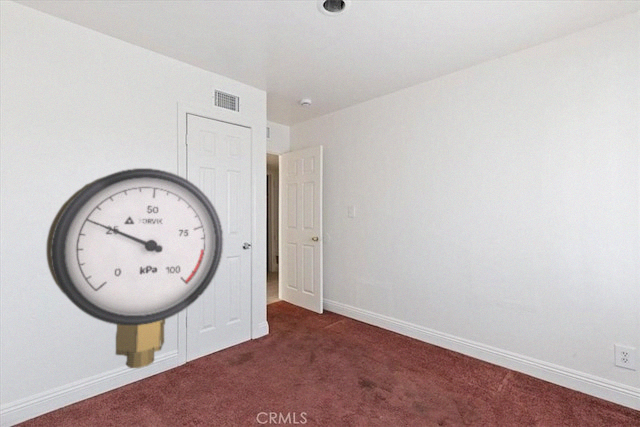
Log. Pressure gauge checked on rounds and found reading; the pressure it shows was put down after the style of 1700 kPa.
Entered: 25 kPa
